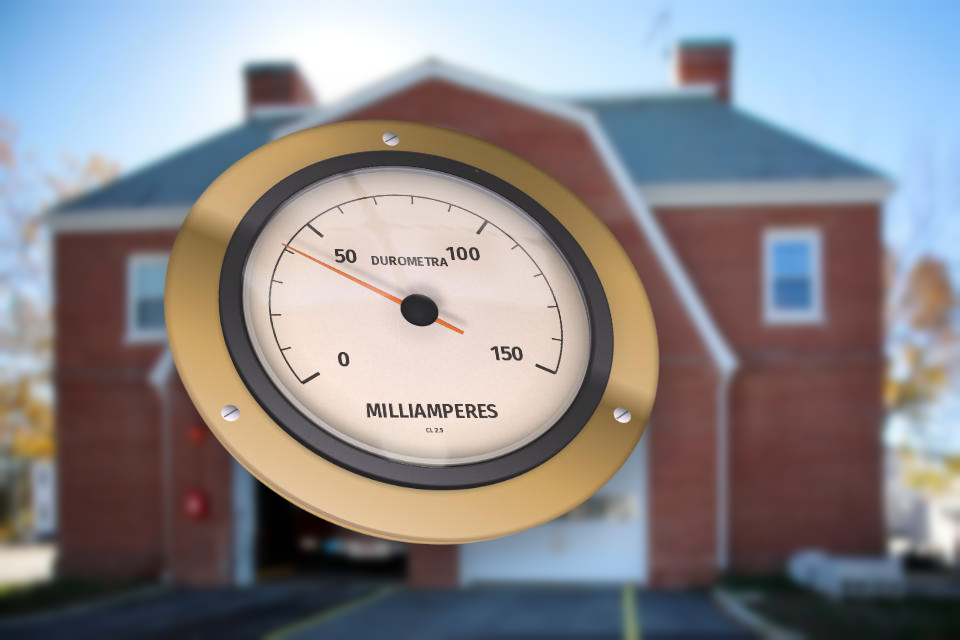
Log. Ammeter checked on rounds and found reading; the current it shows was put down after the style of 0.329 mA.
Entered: 40 mA
